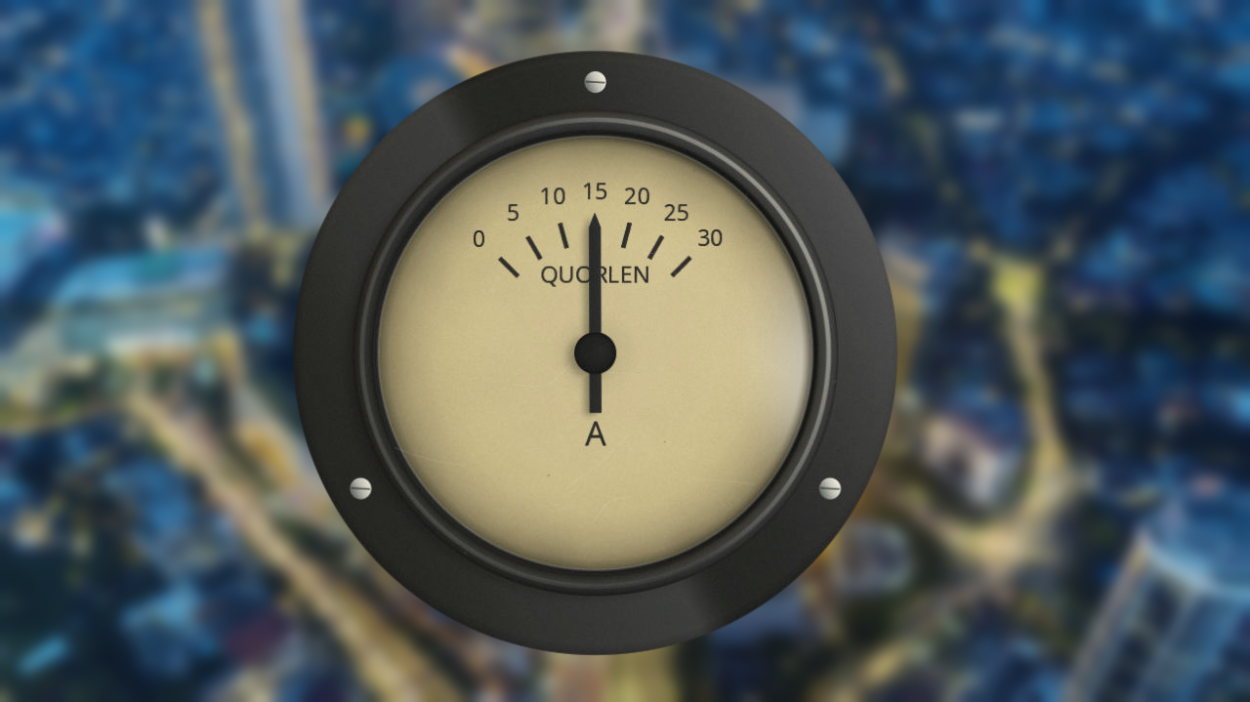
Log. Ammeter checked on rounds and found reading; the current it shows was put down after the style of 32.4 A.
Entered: 15 A
